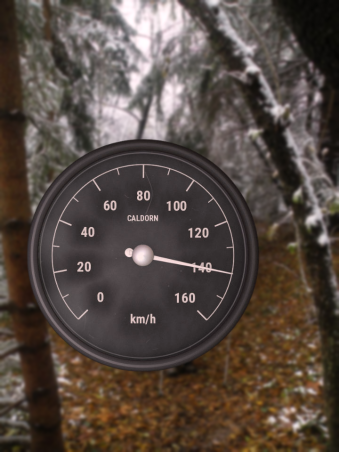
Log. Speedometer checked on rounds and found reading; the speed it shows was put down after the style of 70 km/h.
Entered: 140 km/h
